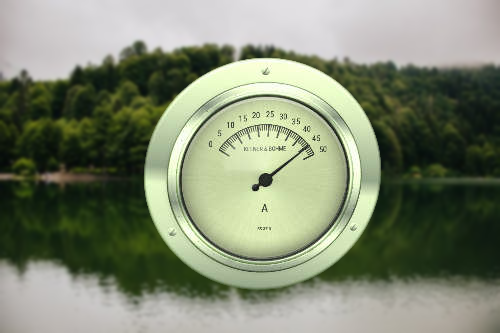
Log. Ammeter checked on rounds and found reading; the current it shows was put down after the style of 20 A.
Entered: 45 A
